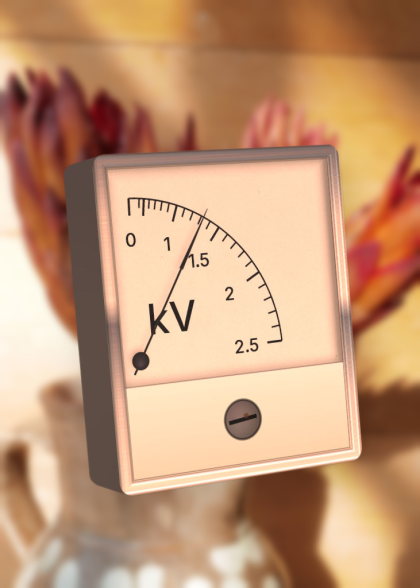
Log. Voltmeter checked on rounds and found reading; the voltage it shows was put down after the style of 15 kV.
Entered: 1.3 kV
